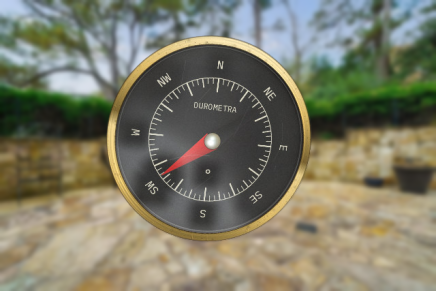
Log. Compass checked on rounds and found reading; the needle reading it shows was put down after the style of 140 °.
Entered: 230 °
